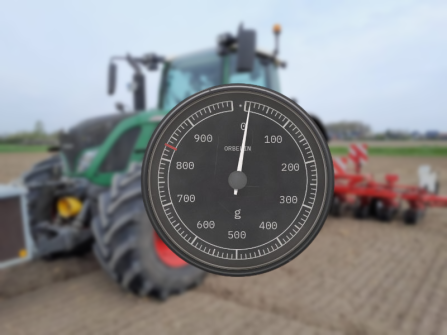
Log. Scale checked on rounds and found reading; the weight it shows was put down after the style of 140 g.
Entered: 10 g
